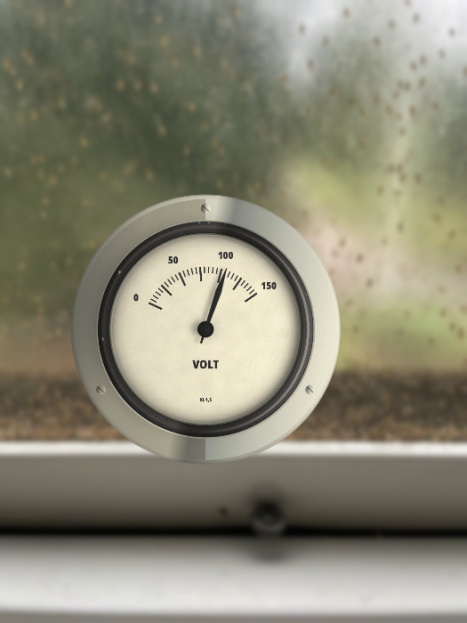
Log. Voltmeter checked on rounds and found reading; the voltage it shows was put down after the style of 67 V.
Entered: 105 V
